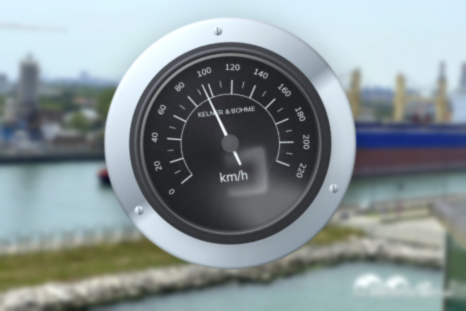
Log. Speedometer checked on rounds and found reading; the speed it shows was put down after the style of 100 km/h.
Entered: 95 km/h
